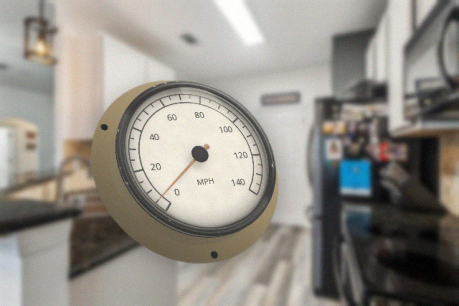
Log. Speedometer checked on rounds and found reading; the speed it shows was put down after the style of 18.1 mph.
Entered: 5 mph
